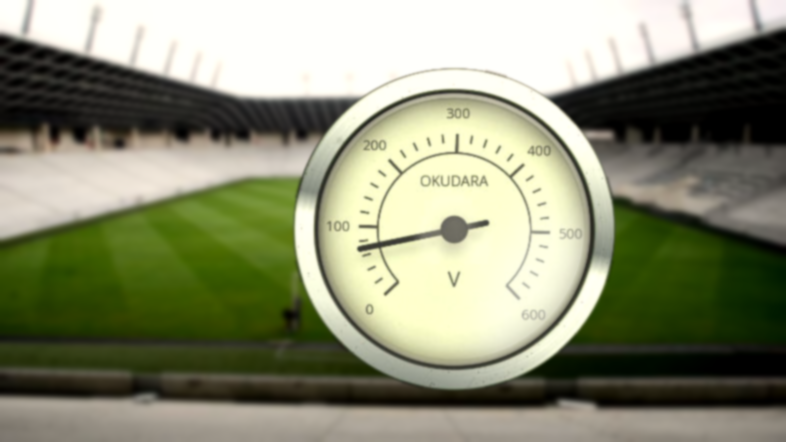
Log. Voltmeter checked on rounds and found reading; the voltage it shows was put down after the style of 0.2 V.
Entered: 70 V
